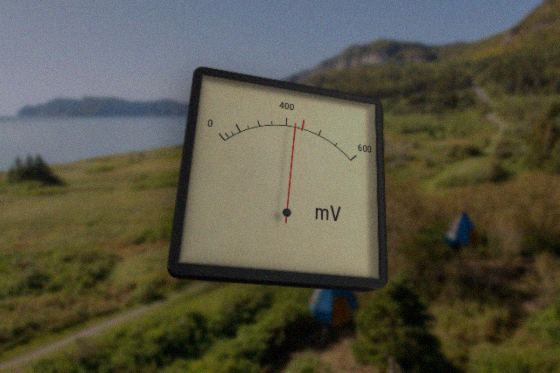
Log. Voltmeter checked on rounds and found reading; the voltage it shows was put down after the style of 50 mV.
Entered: 425 mV
